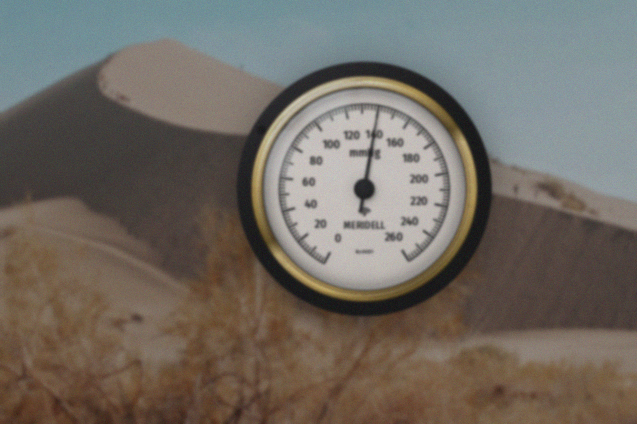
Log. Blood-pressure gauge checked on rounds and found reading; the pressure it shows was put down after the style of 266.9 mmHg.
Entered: 140 mmHg
